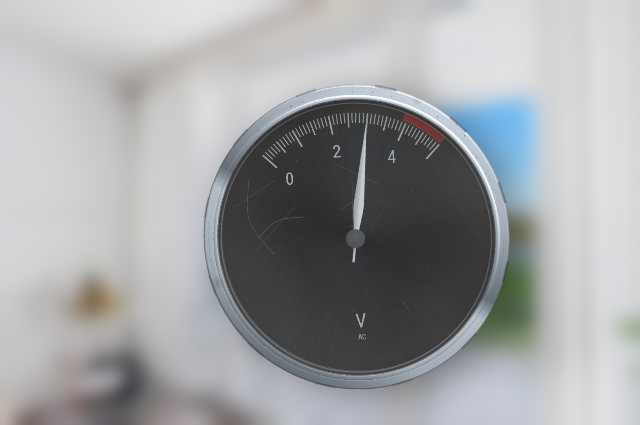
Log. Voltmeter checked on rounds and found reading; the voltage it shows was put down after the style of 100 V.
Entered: 3 V
